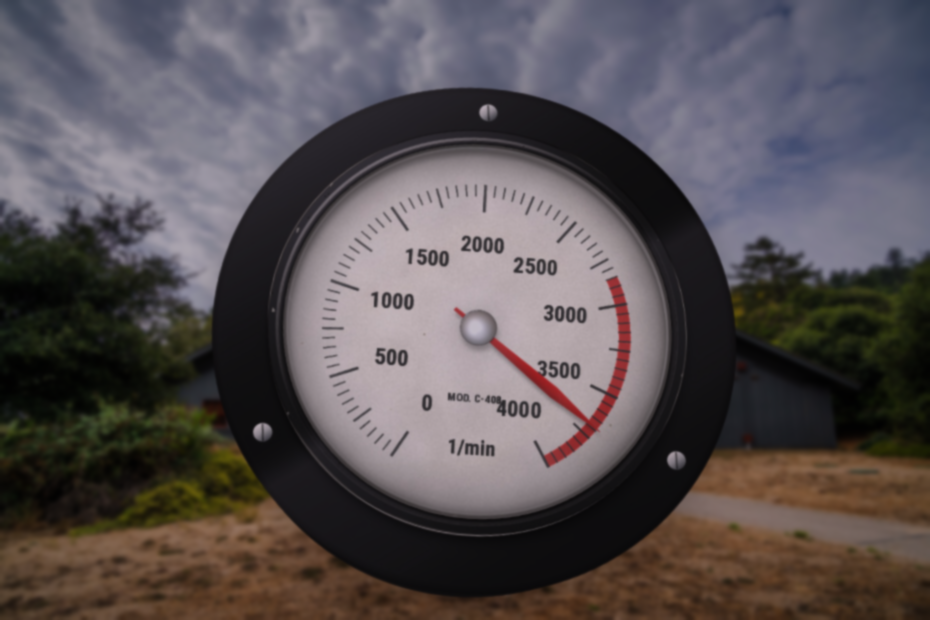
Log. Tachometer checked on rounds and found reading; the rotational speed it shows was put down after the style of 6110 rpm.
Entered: 3700 rpm
